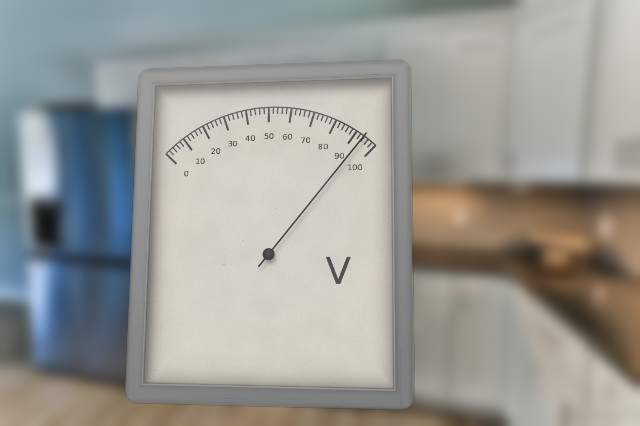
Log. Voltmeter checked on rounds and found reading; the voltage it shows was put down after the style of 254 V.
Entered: 94 V
